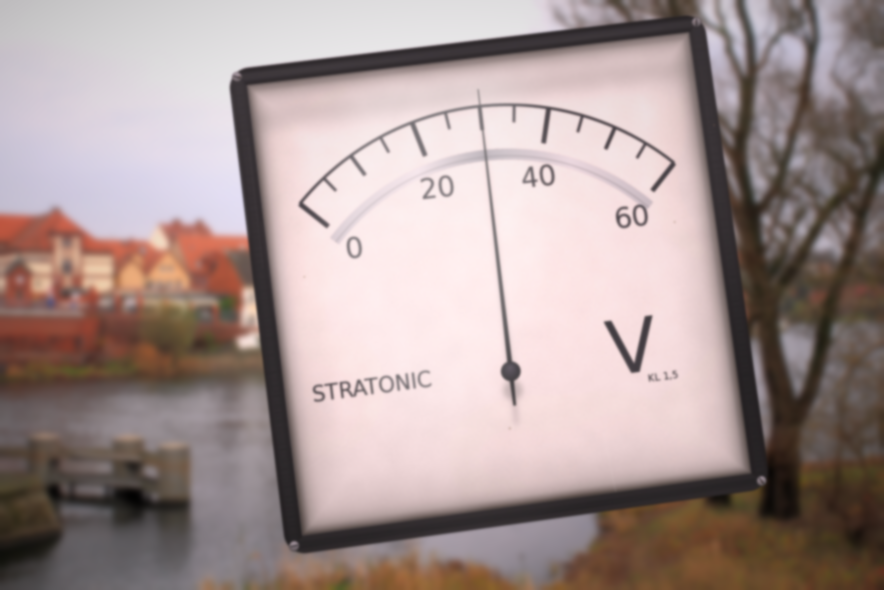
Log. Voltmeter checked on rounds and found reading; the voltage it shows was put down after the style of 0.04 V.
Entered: 30 V
